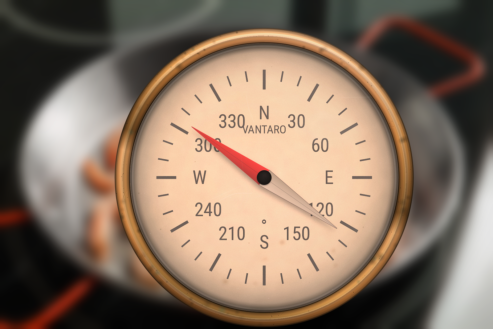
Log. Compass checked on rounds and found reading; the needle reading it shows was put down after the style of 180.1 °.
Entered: 305 °
